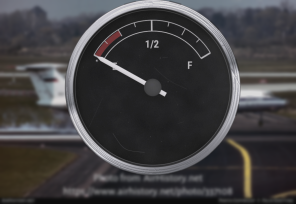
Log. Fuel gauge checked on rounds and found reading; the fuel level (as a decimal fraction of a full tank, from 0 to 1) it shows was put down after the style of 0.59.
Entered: 0
